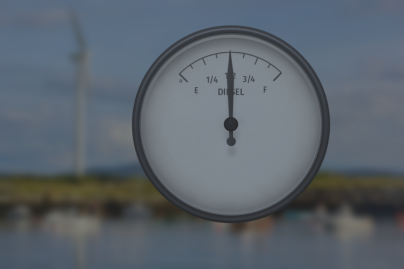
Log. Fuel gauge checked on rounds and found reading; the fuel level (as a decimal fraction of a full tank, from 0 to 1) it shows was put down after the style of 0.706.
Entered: 0.5
